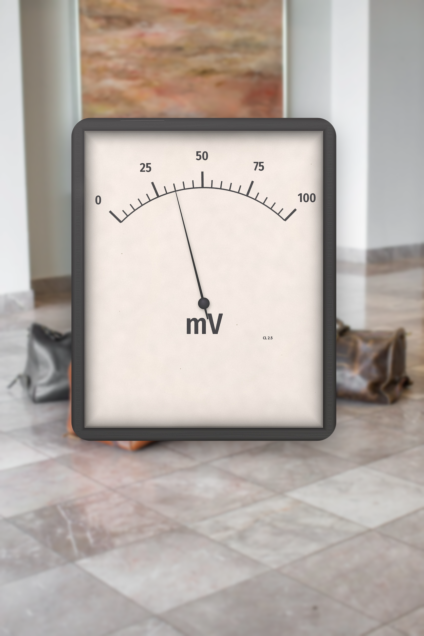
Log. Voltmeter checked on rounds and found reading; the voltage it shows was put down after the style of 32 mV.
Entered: 35 mV
